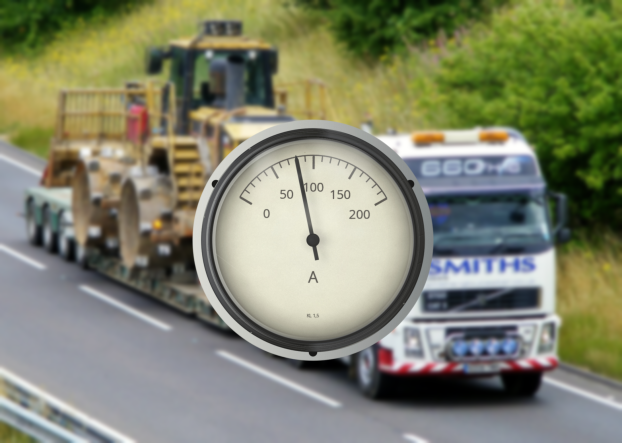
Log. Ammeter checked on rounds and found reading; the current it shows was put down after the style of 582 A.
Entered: 80 A
